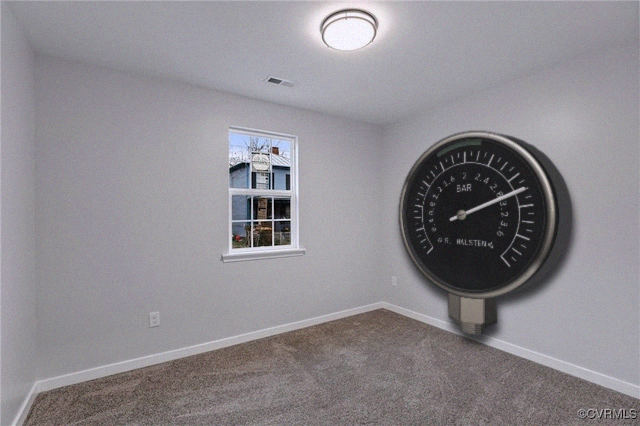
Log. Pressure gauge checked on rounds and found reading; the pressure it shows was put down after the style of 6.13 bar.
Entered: 3 bar
